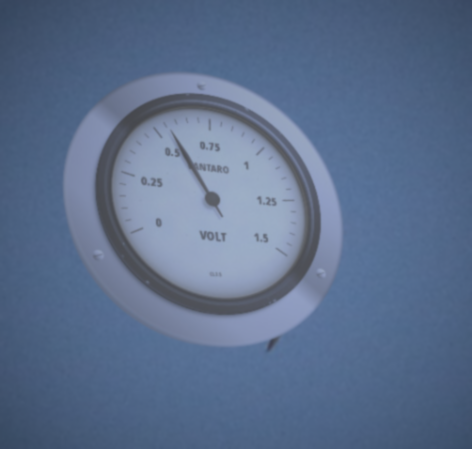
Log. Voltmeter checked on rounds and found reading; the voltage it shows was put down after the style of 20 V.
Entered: 0.55 V
